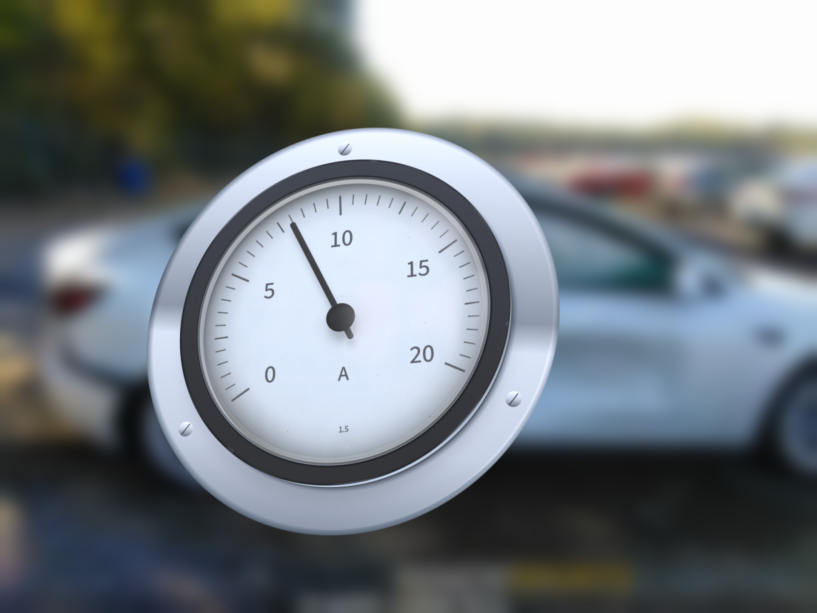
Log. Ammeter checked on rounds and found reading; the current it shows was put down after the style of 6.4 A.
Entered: 8 A
